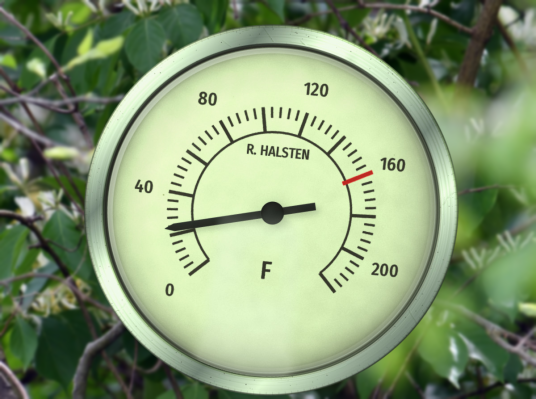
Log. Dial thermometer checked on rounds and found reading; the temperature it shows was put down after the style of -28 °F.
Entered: 24 °F
